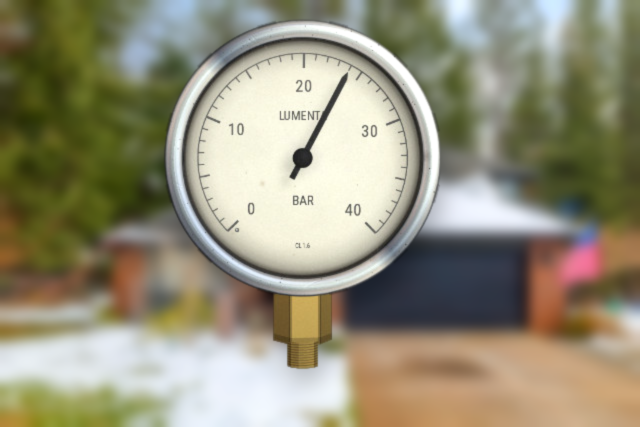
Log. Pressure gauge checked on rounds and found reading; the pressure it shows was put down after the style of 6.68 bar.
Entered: 24 bar
